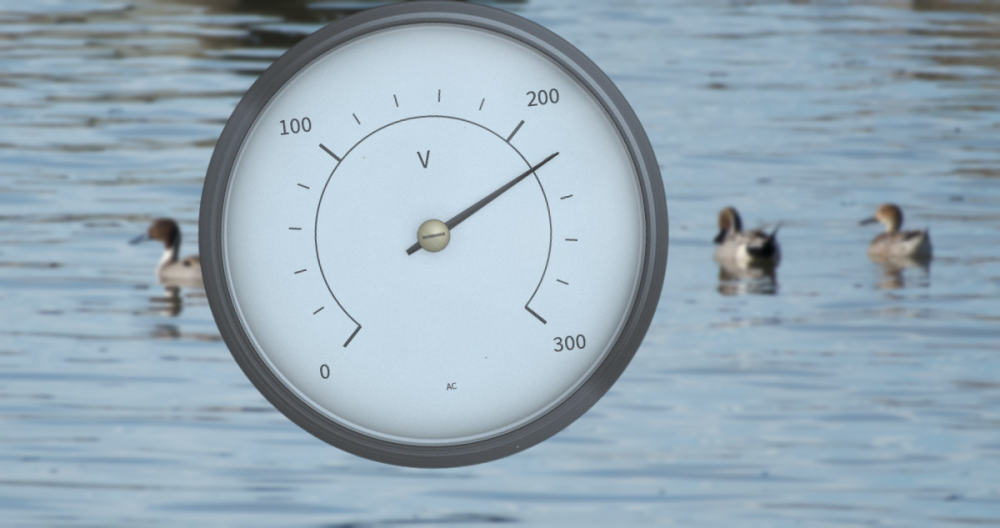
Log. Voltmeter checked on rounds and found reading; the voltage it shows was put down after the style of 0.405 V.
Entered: 220 V
